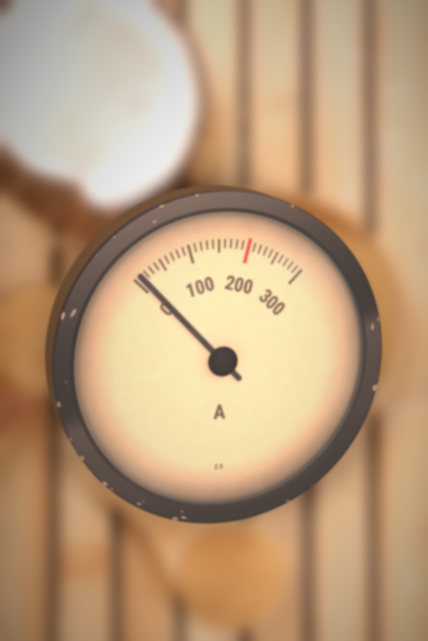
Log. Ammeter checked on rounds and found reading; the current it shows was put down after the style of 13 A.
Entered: 10 A
